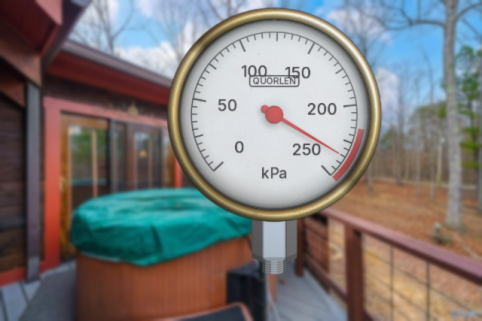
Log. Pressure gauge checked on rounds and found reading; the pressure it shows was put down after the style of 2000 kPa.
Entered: 235 kPa
